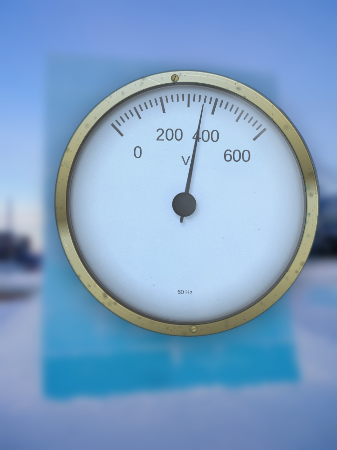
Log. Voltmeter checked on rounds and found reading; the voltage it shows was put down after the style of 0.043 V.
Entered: 360 V
